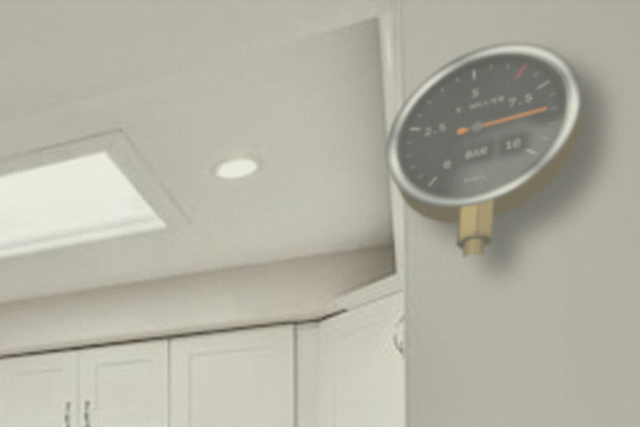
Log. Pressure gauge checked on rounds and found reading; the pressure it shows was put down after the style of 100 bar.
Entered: 8.5 bar
